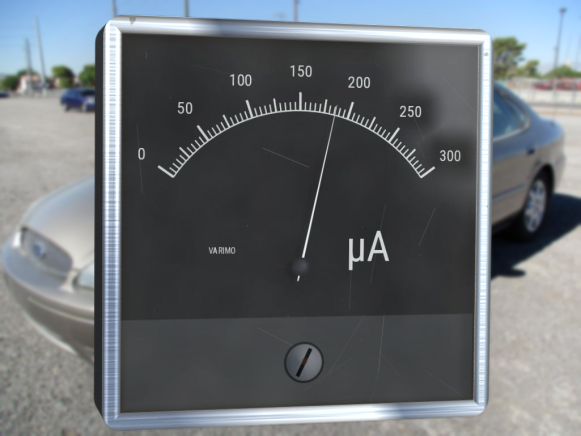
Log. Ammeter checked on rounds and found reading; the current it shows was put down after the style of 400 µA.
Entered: 185 µA
